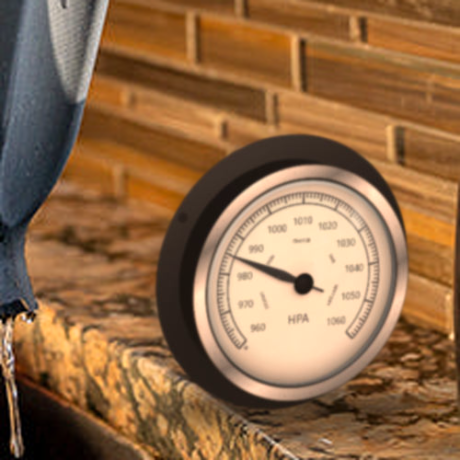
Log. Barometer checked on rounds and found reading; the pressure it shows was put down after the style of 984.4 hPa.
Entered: 985 hPa
